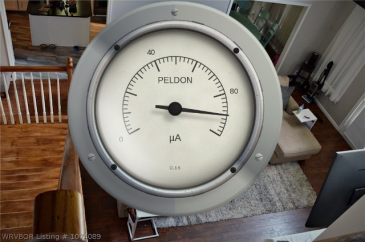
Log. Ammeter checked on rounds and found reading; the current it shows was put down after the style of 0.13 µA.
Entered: 90 µA
